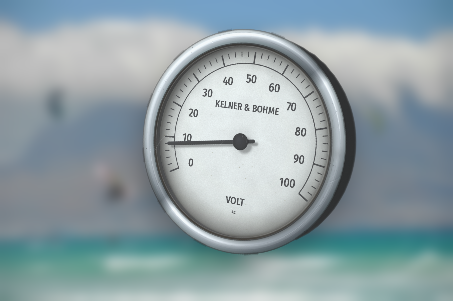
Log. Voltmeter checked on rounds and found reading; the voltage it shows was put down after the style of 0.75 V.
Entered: 8 V
